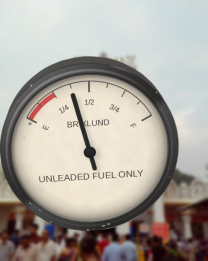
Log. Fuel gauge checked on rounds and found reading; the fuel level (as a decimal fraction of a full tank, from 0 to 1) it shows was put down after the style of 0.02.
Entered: 0.375
